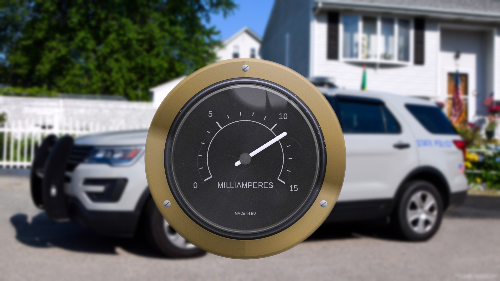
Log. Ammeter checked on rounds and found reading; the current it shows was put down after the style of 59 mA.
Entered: 11 mA
